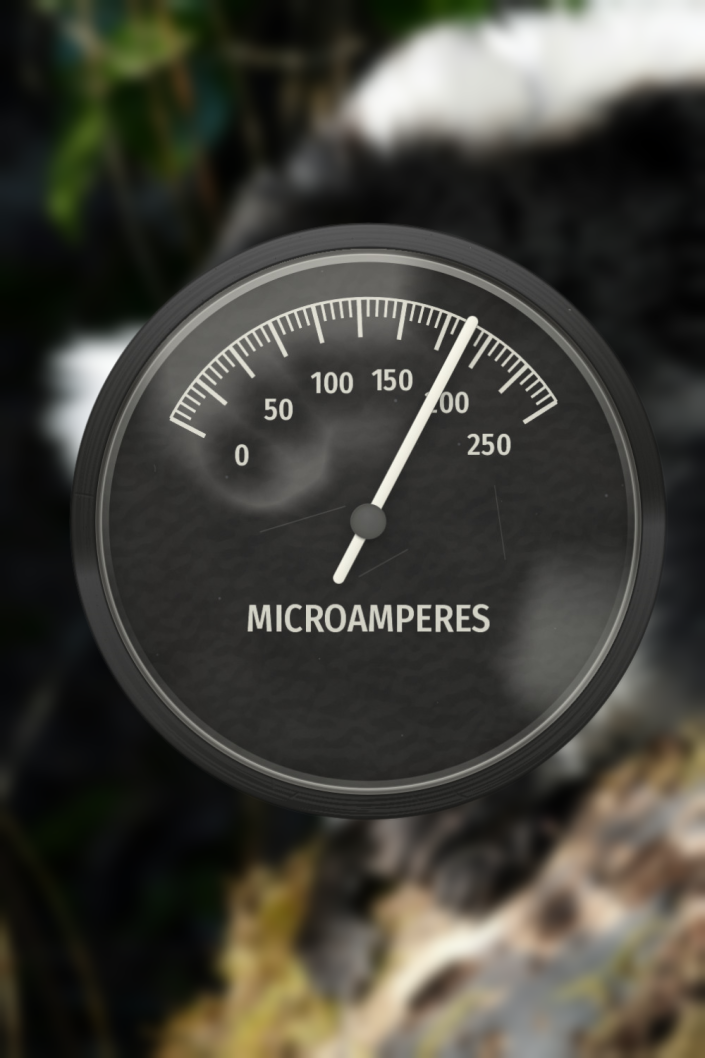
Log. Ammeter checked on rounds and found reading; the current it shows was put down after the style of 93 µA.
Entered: 187.5 µA
